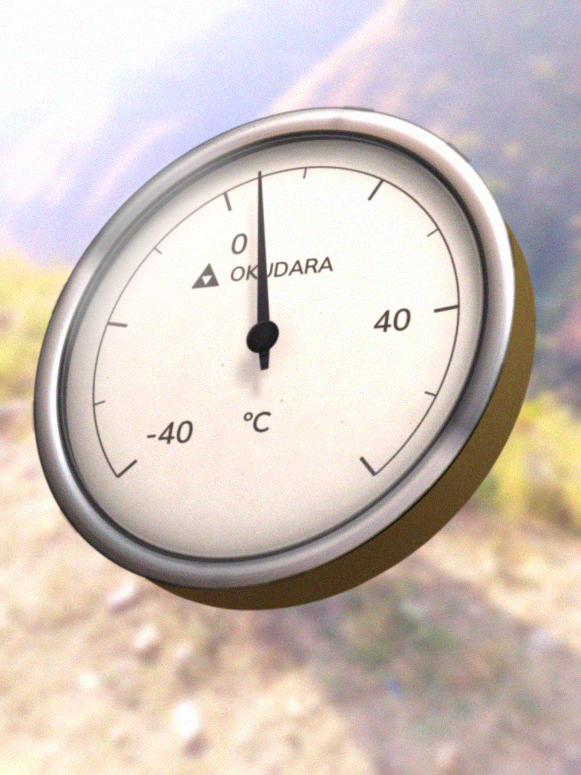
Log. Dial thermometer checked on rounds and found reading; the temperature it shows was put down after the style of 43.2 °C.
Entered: 5 °C
